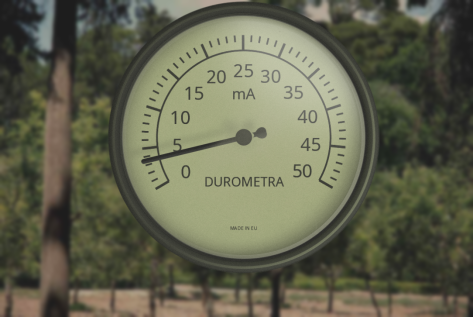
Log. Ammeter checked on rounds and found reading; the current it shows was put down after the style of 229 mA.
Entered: 3.5 mA
